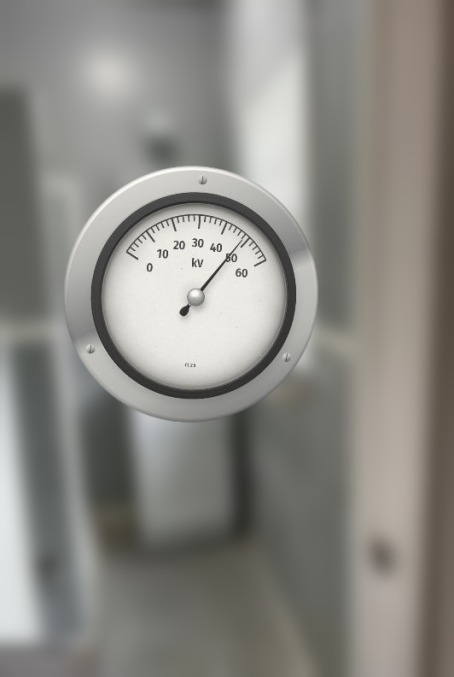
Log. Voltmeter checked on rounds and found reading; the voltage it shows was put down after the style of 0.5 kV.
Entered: 48 kV
